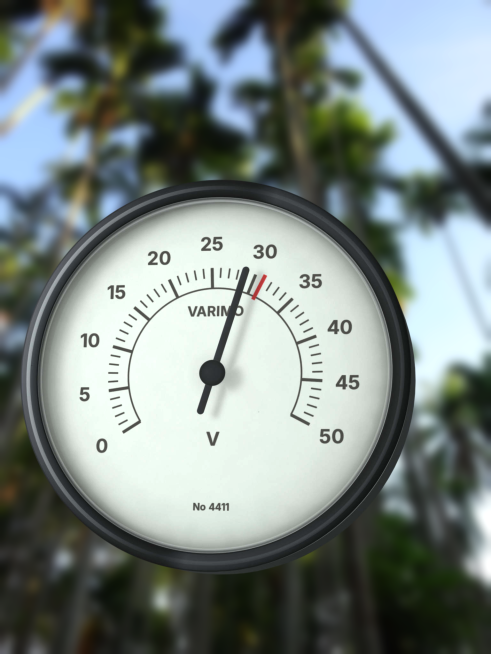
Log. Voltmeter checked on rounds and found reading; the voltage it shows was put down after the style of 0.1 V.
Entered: 29 V
